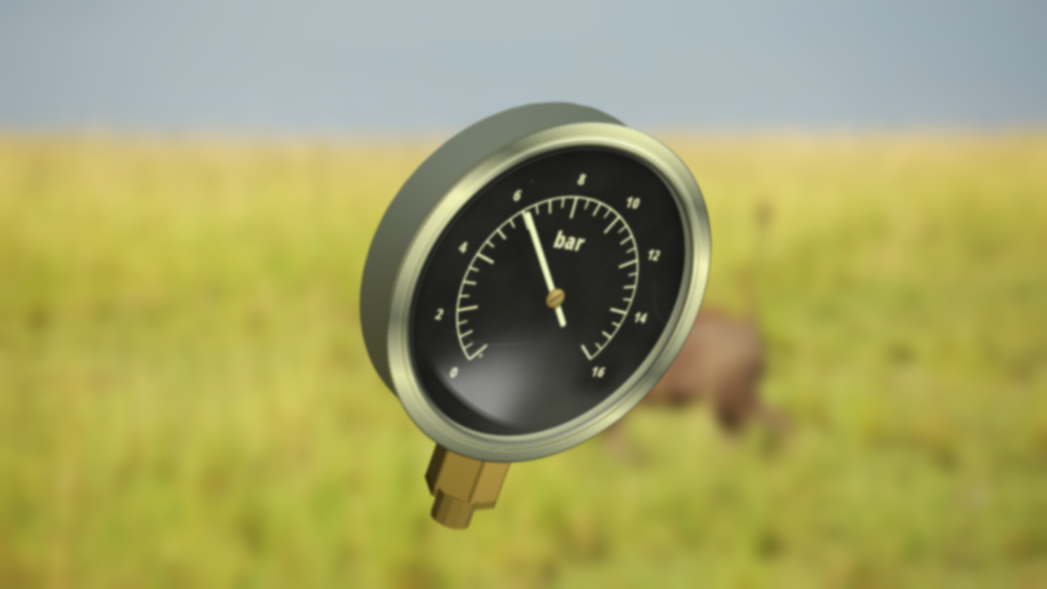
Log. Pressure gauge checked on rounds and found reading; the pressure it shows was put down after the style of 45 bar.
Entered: 6 bar
